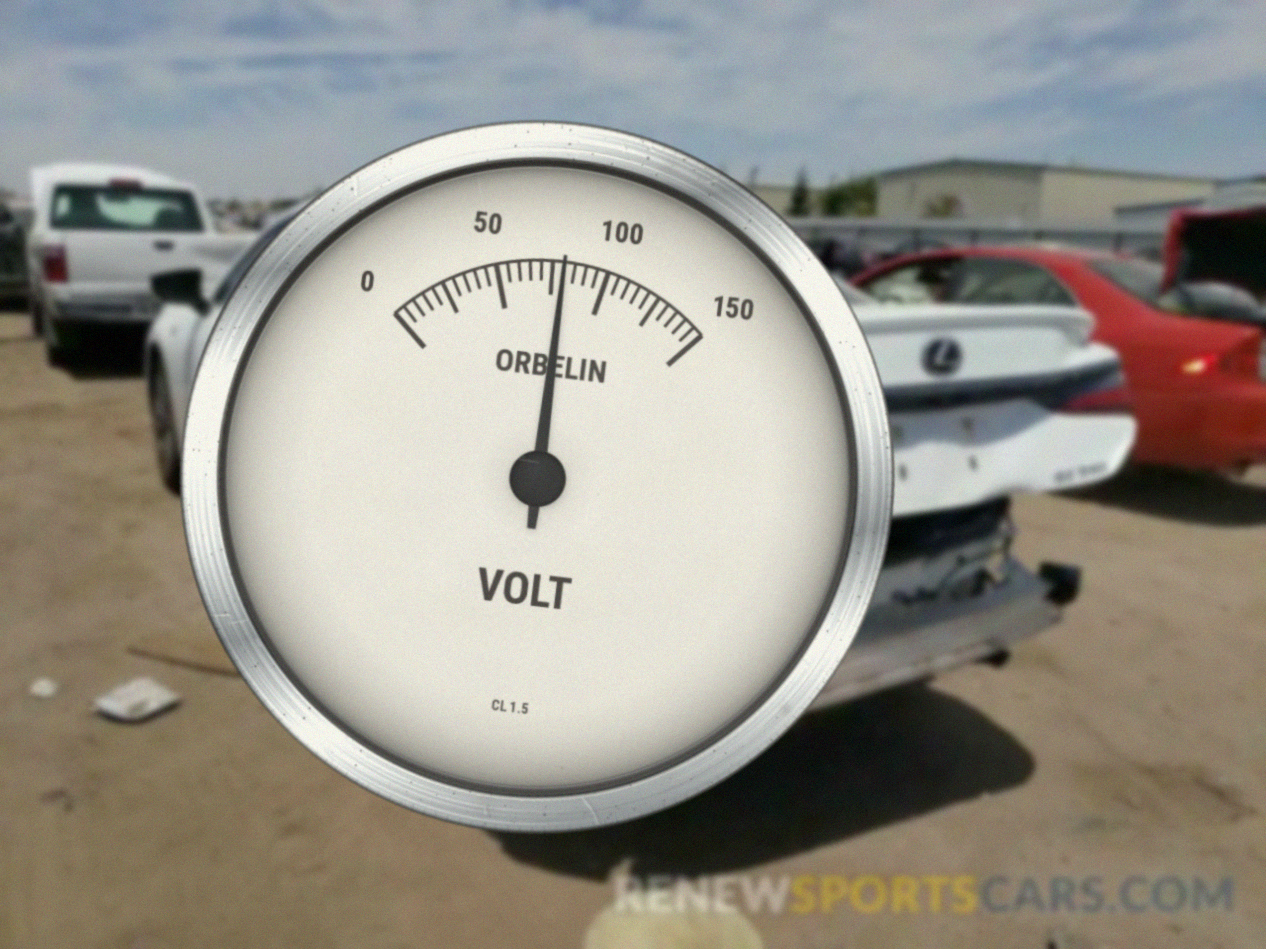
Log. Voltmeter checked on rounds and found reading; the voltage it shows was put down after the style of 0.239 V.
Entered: 80 V
